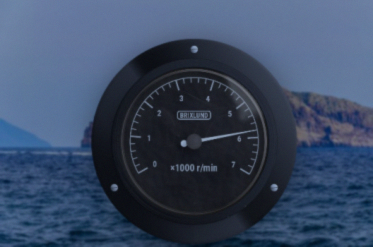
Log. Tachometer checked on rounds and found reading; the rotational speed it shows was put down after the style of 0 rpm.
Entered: 5800 rpm
